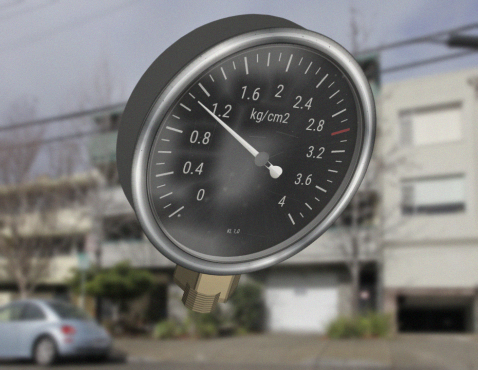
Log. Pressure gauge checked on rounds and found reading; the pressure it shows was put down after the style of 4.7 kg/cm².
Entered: 1.1 kg/cm²
